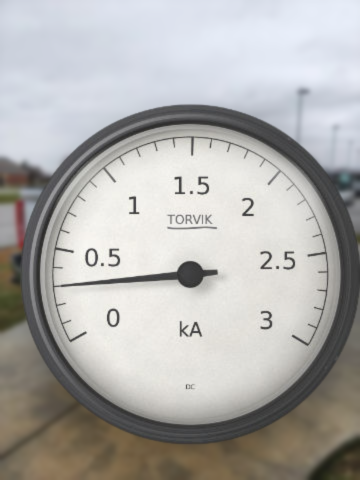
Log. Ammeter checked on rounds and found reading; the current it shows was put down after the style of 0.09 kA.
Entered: 0.3 kA
